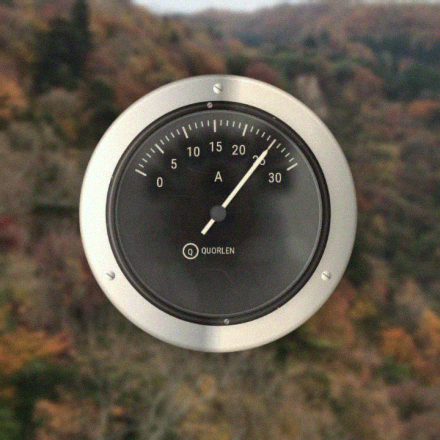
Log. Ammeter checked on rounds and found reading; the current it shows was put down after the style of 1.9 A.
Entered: 25 A
